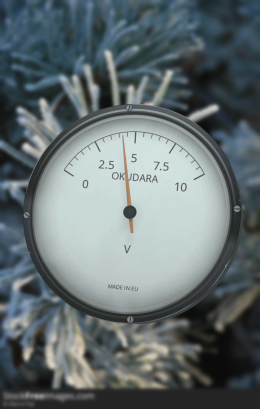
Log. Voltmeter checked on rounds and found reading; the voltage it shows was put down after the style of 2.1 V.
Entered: 4.25 V
